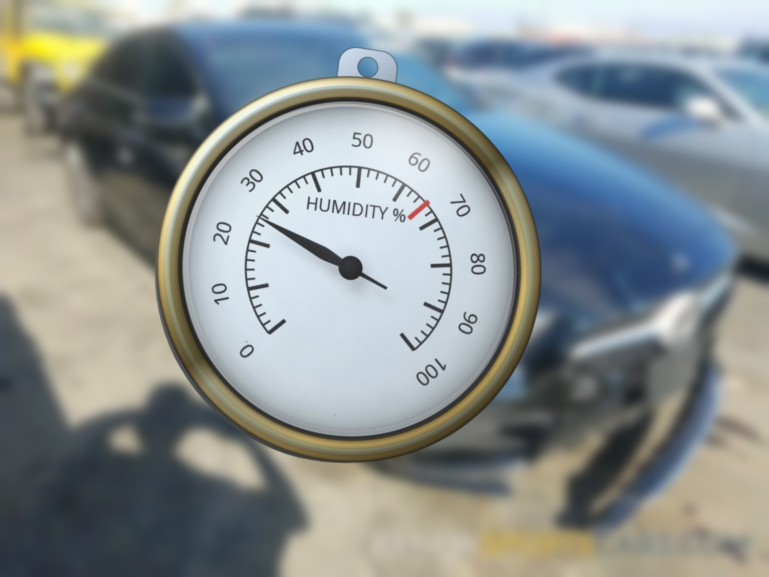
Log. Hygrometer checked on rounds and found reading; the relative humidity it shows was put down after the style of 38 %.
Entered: 25 %
